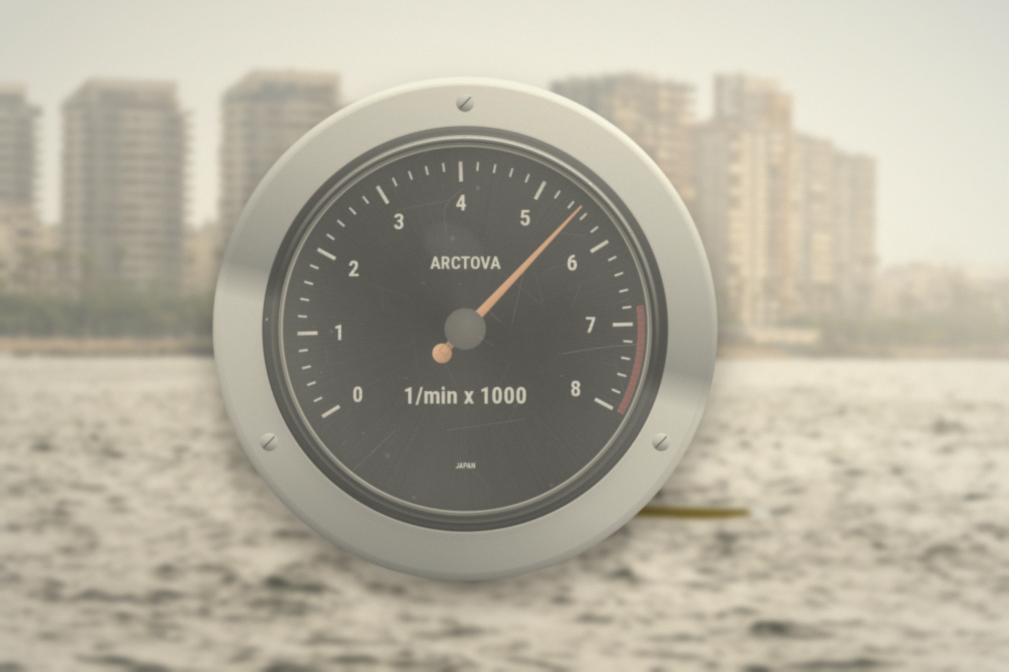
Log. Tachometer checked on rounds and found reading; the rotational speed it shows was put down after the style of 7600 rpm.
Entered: 5500 rpm
